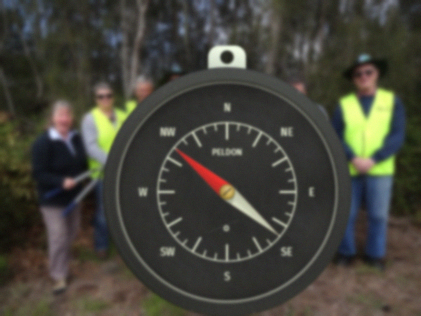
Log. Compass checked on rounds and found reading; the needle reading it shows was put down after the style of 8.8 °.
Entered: 310 °
